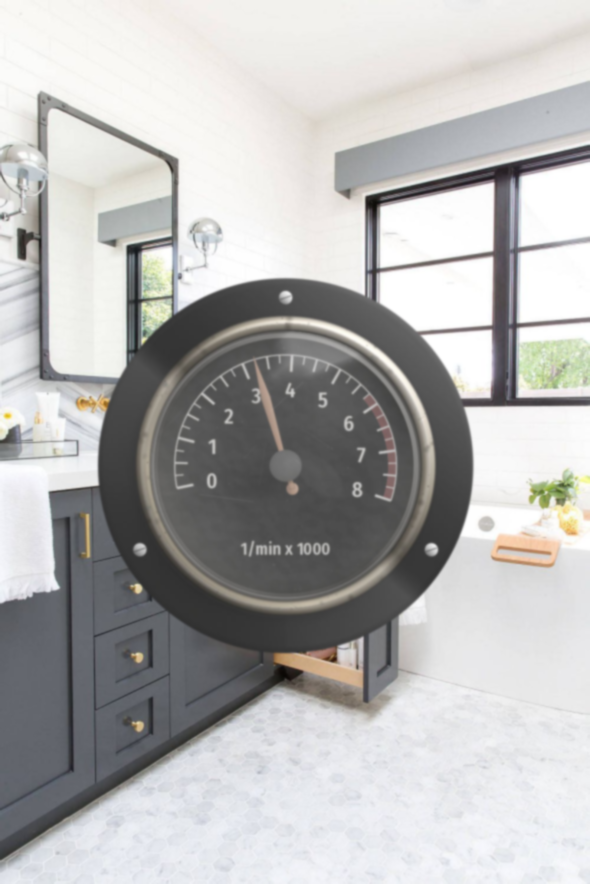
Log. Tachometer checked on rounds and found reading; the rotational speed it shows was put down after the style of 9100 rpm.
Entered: 3250 rpm
